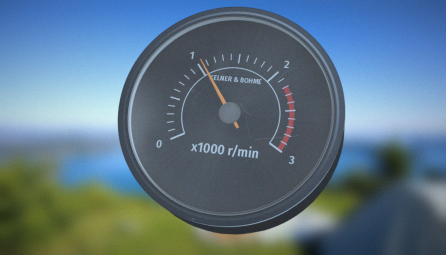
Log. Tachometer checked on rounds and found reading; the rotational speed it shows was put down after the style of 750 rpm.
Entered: 1050 rpm
